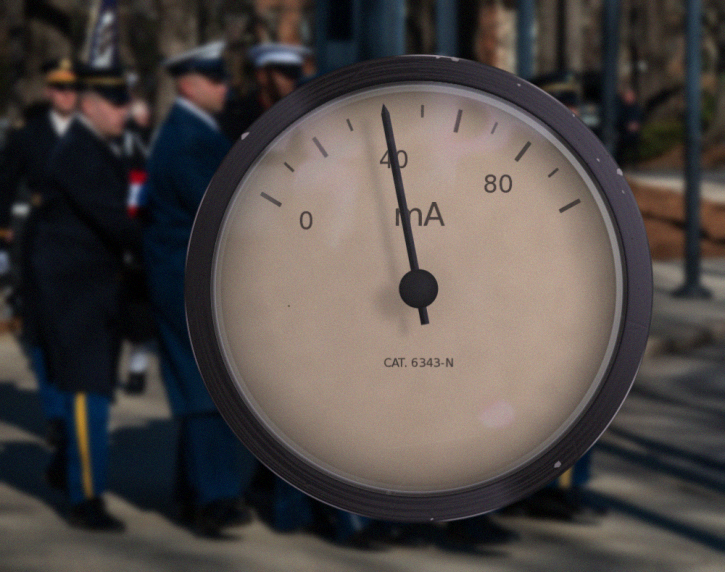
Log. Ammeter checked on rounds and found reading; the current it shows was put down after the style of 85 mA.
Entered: 40 mA
